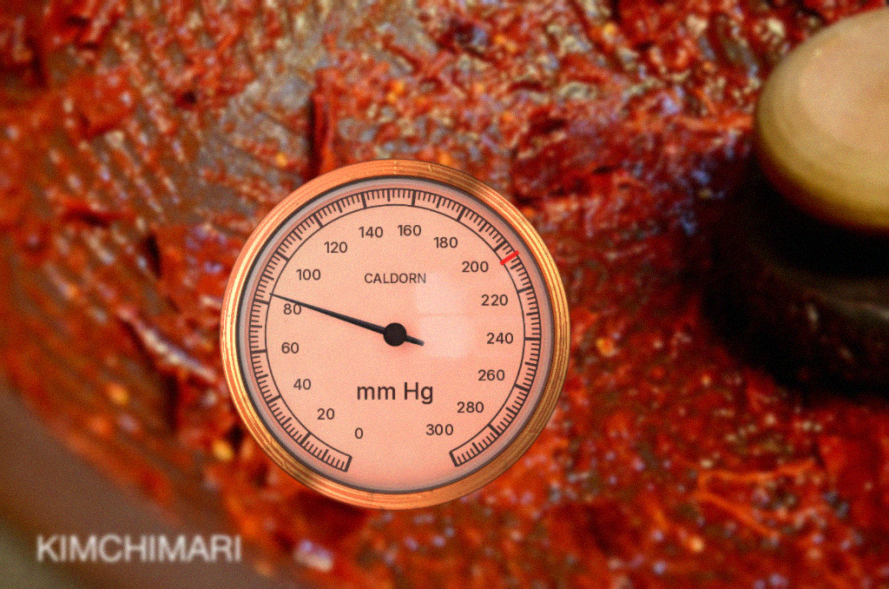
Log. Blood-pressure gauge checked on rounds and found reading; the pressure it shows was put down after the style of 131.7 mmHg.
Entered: 84 mmHg
